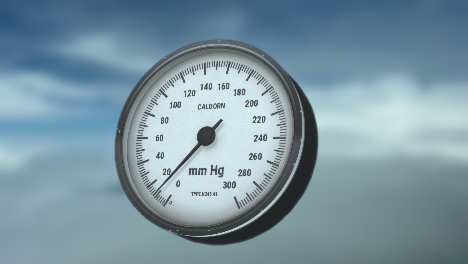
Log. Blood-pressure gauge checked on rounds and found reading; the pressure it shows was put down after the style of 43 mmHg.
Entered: 10 mmHg
